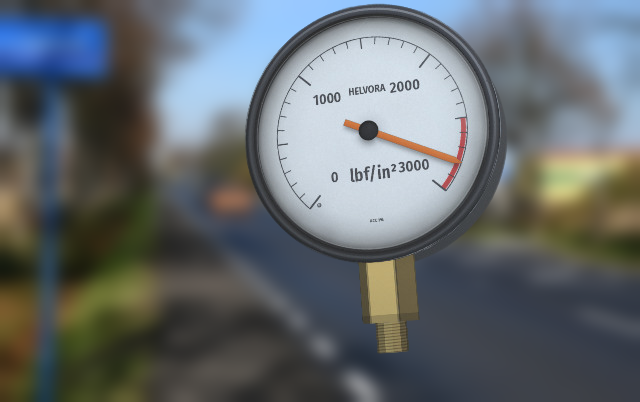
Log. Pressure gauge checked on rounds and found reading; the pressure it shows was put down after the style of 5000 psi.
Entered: 2800 psi
